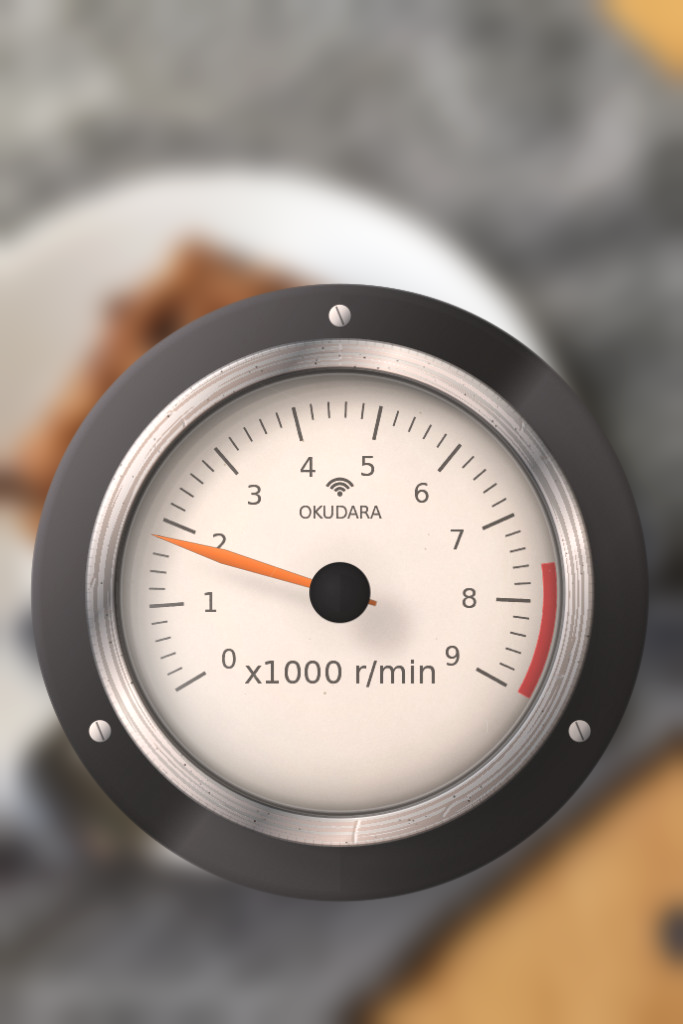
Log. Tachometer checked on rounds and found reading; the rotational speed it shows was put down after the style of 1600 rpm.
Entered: 1800 rpm
